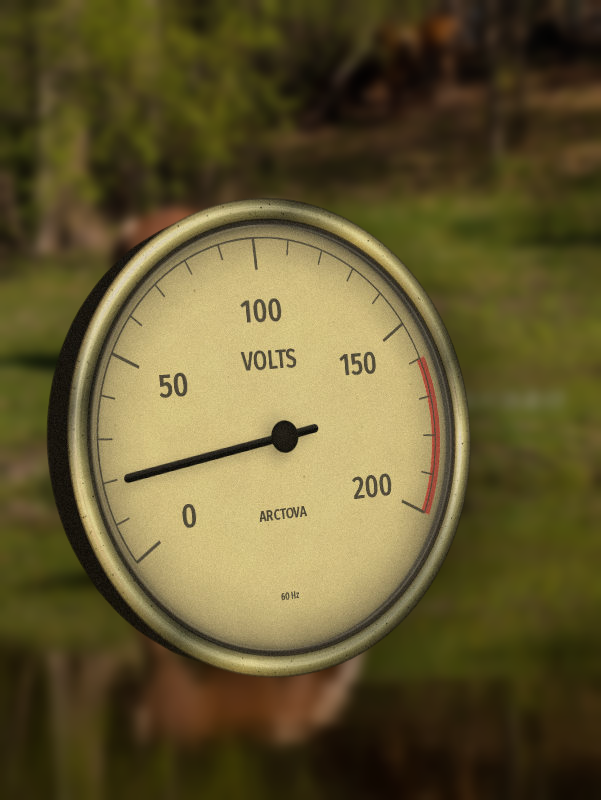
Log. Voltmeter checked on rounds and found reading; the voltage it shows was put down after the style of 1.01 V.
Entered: 20 V
